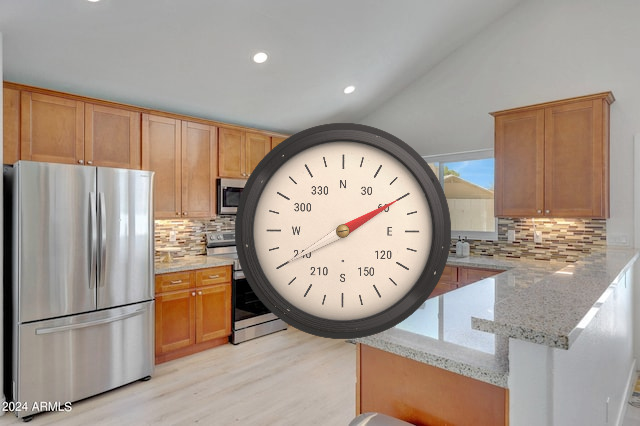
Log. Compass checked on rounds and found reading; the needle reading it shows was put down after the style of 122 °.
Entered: 60 °
